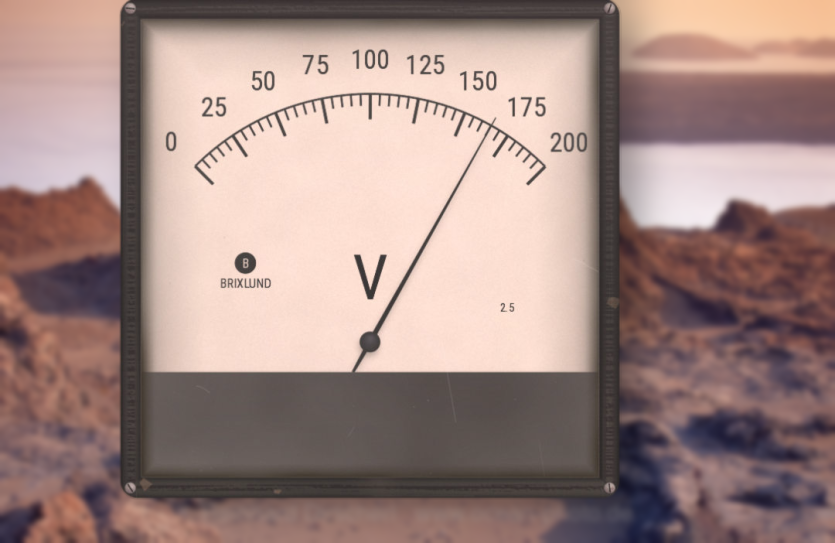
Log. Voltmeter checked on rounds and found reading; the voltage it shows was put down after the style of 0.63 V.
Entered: 165 V
